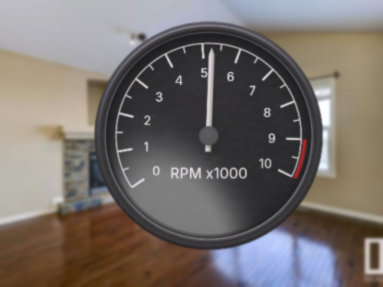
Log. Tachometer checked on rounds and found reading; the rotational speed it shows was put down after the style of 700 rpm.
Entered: 5250 rpm
